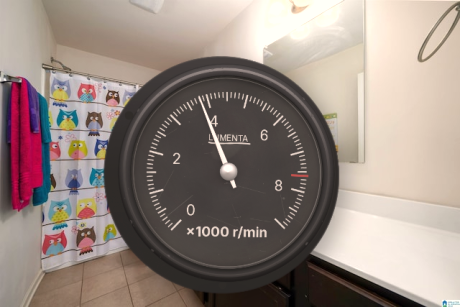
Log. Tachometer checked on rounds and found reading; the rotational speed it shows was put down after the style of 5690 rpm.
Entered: 3800 rpm
